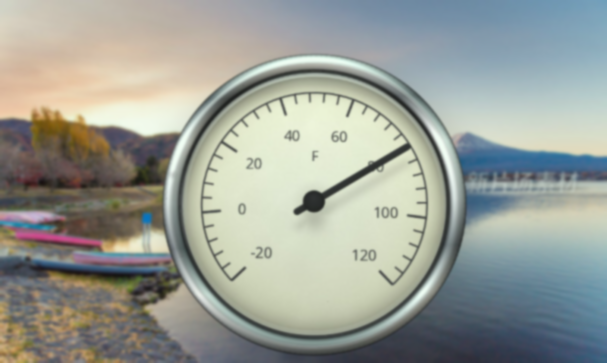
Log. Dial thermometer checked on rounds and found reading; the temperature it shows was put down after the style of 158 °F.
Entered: 80 °F
